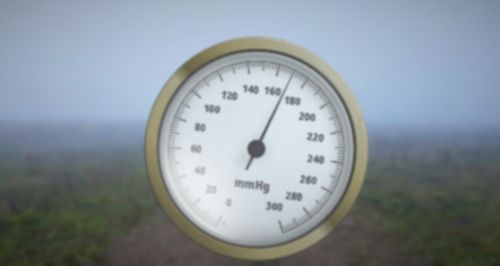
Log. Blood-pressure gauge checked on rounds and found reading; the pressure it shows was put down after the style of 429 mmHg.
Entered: 170 mmHg
